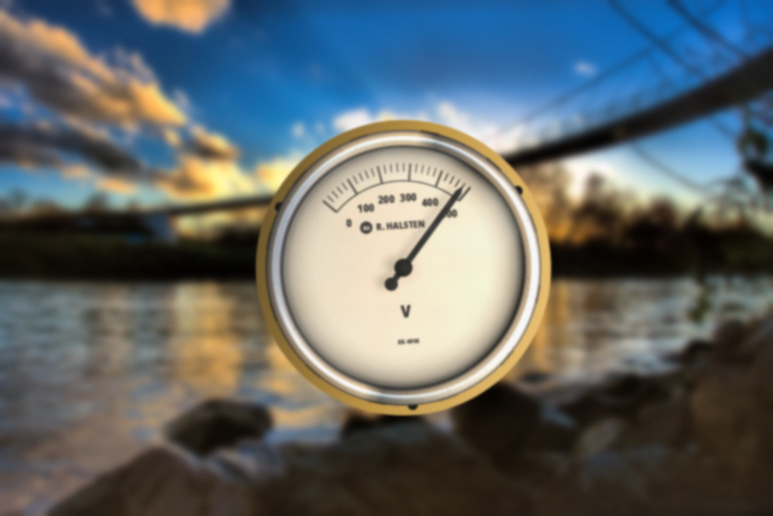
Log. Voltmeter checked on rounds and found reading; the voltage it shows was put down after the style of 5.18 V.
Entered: 480 V
